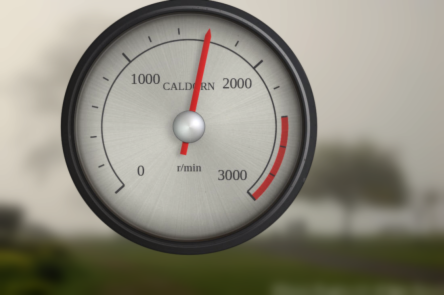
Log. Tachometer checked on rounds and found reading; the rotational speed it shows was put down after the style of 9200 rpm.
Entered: 1600 rpm
